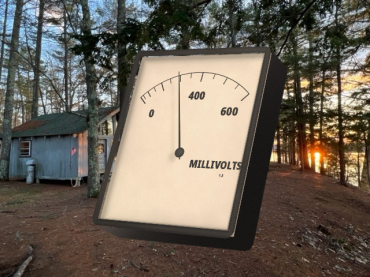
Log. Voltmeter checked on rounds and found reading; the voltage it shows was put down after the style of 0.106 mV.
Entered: 300 mV
